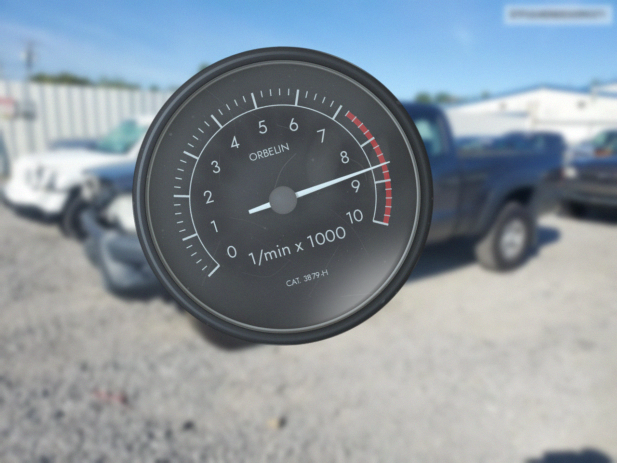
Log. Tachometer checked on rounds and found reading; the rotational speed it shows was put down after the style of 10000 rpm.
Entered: 8600 rpm
